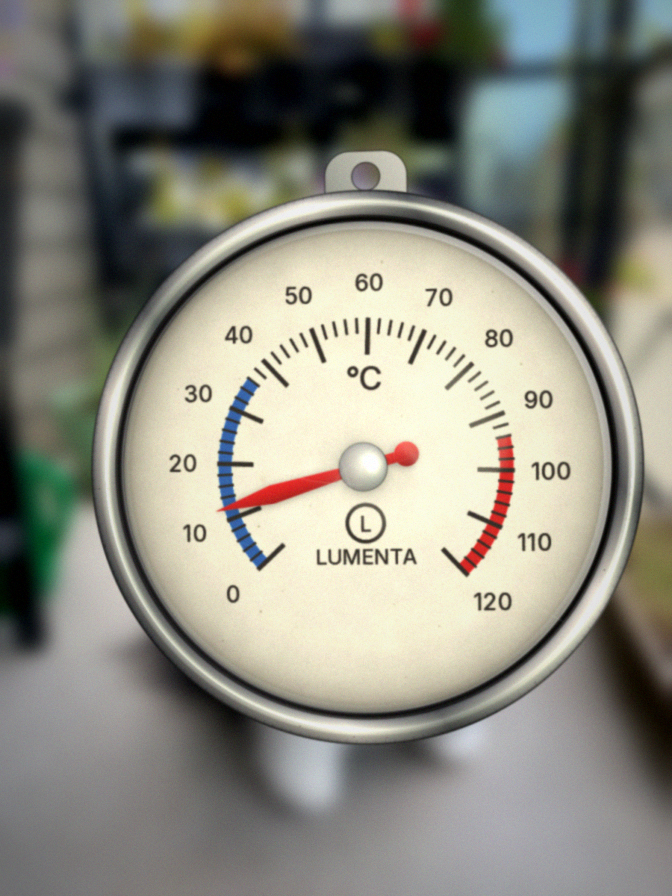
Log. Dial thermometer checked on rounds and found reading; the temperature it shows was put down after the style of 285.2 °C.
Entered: 12 °C
